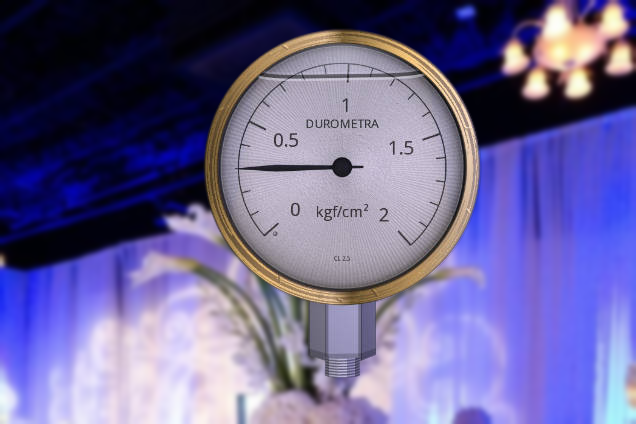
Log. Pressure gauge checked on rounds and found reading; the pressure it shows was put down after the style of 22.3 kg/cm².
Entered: 0.3 kg/cm²
